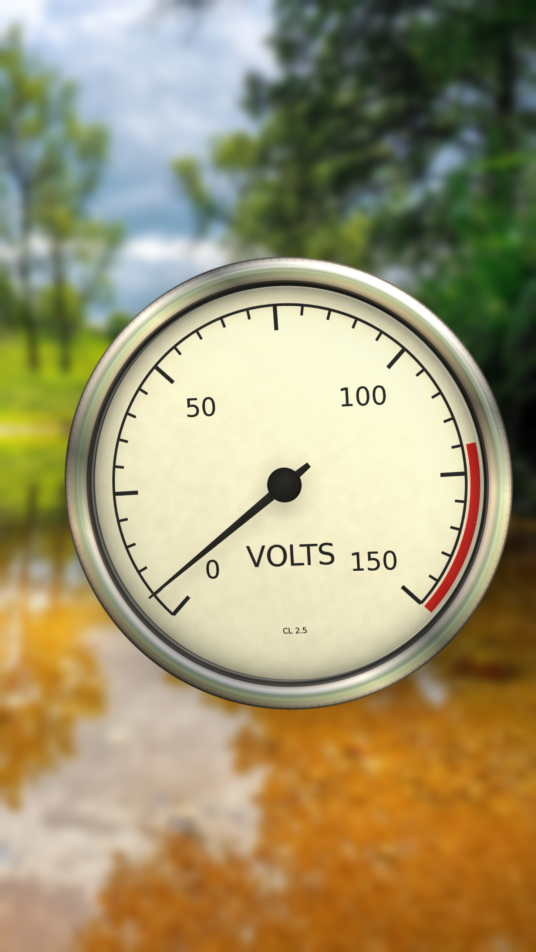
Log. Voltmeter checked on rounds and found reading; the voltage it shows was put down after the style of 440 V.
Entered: 5 V
